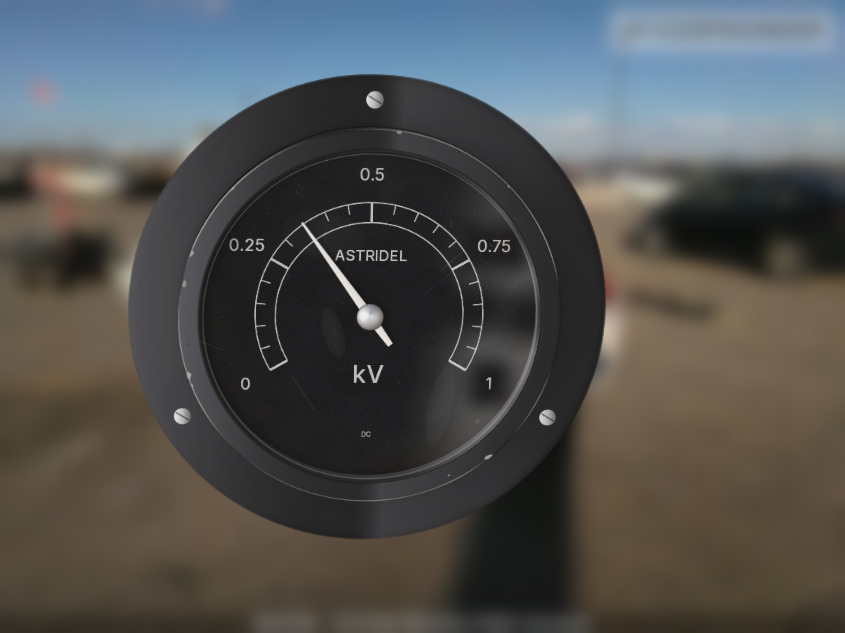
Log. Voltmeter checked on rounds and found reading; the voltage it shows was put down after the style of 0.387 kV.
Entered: 0.35 kV
